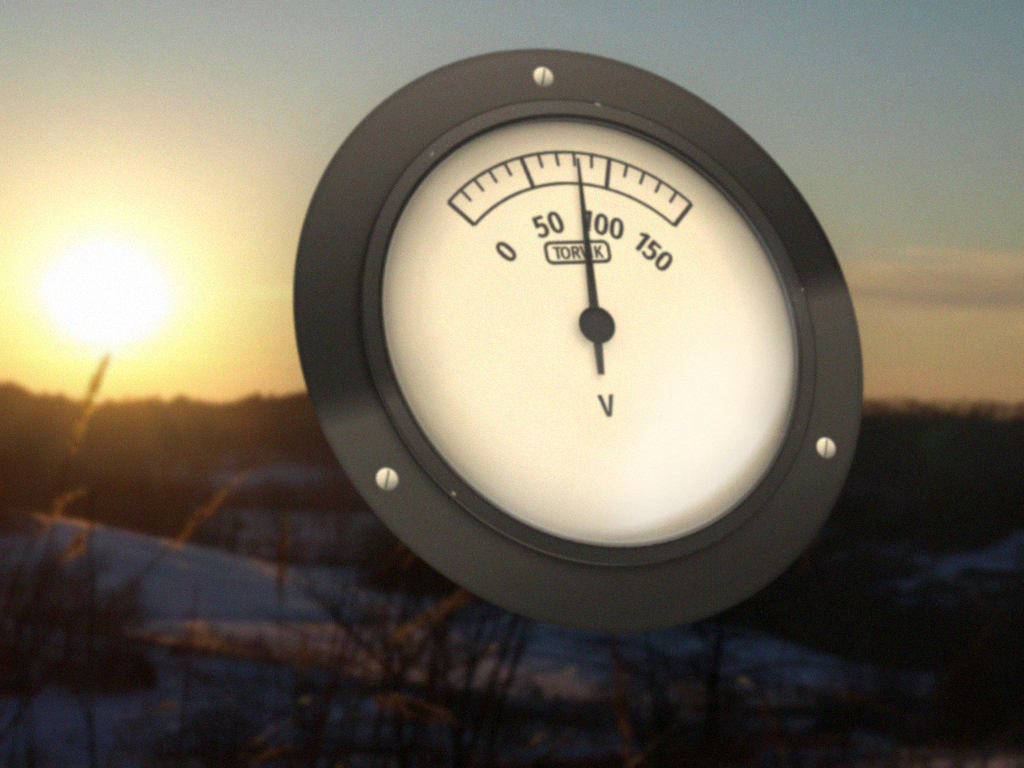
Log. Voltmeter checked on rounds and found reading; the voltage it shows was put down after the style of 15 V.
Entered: 80 V
